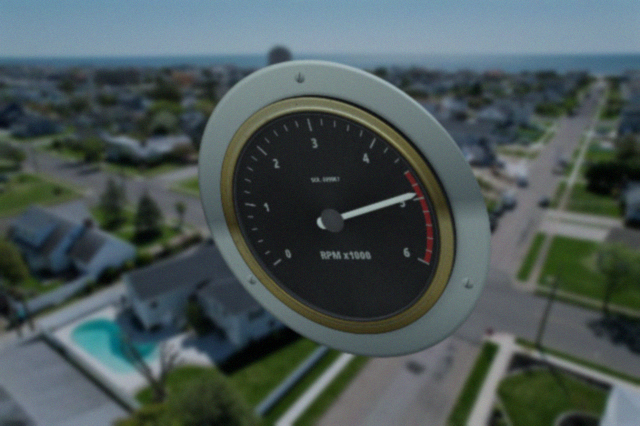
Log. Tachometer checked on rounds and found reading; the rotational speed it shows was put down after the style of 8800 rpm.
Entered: 4900 rpm
